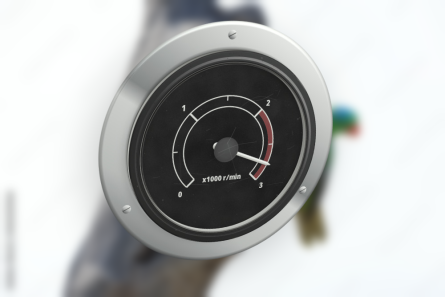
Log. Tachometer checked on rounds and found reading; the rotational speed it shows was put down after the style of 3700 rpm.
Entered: 2750 rpm
